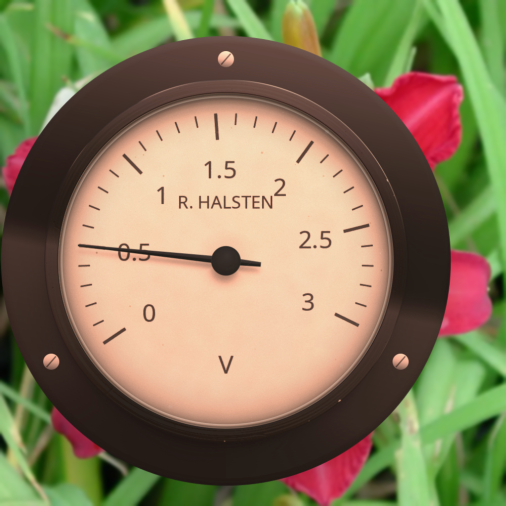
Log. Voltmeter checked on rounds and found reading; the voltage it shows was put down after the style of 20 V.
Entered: 0.5 V
